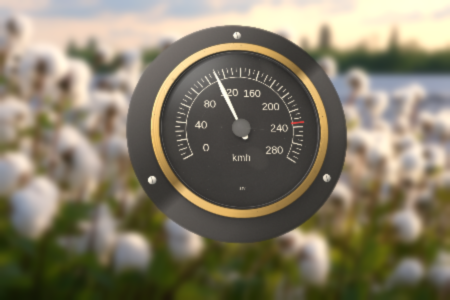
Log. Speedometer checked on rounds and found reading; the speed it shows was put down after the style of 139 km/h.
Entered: 110 km/h
